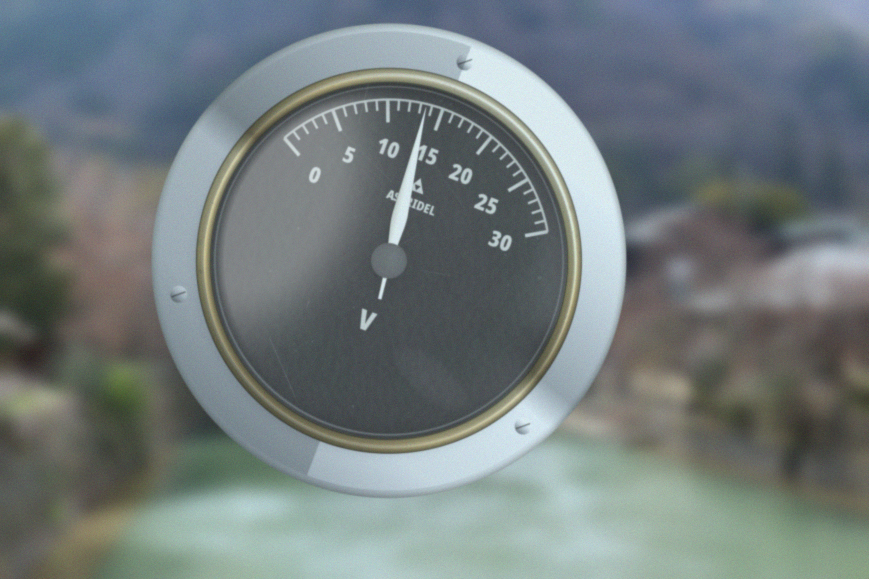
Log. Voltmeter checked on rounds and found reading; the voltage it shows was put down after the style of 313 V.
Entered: 13.5 V
